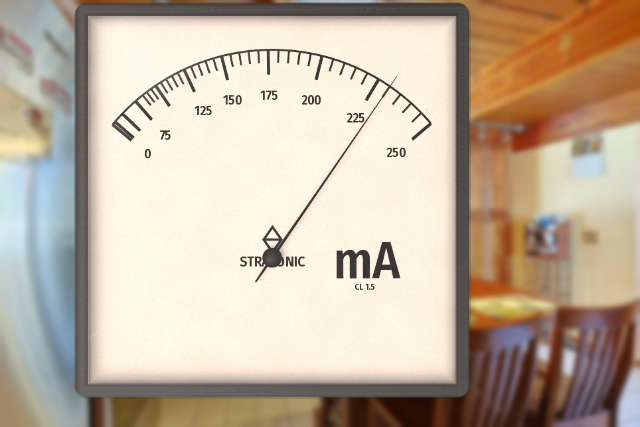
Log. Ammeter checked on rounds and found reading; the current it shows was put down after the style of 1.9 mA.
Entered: 230 mA
